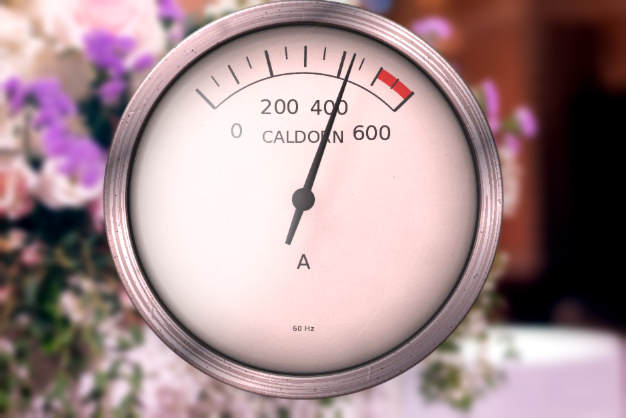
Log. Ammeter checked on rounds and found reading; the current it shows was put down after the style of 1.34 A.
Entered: 425 A
